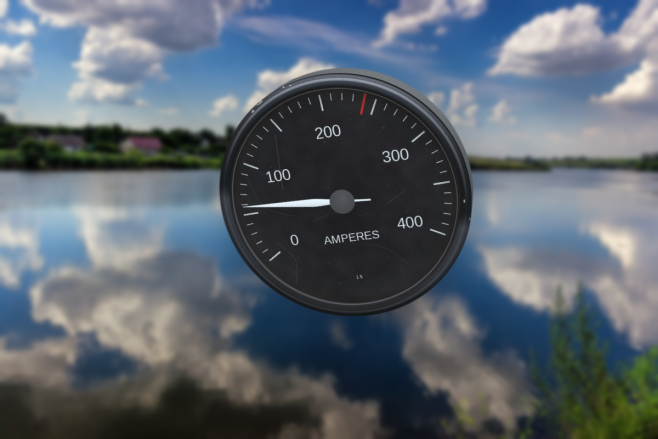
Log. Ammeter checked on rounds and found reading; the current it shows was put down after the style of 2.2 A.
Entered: 60 A
